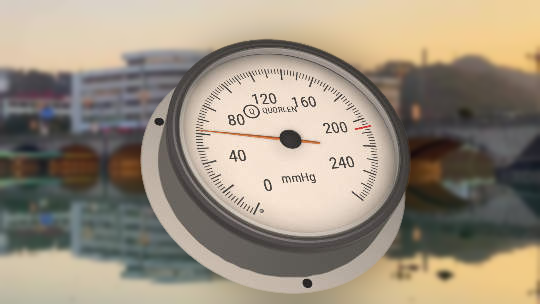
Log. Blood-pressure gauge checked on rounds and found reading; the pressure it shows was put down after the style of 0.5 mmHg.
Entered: 60 mmHg
